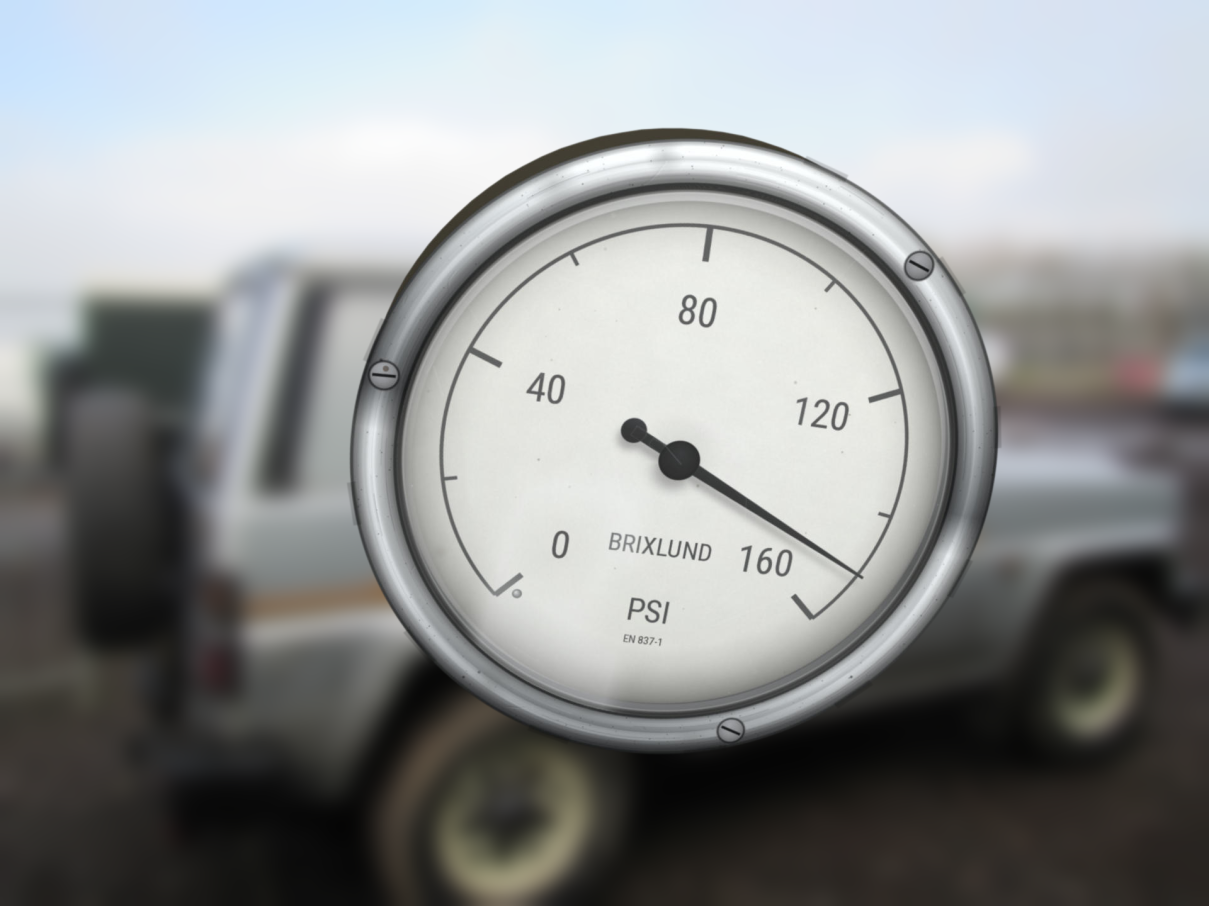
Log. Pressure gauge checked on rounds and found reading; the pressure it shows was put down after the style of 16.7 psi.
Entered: 150 psi
